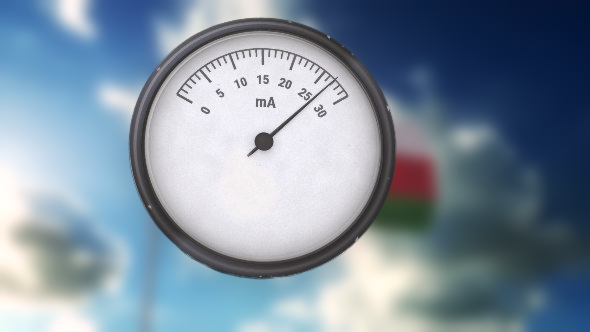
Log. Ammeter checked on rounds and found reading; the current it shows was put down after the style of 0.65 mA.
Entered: 27 mA
